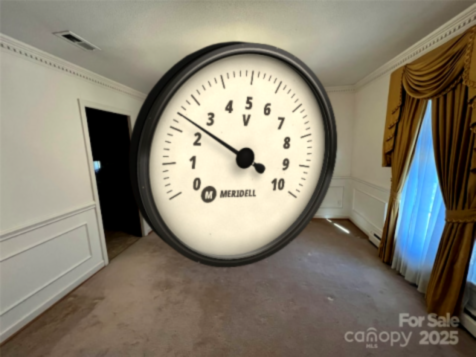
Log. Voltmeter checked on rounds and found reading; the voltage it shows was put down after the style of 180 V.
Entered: 2.4 V
